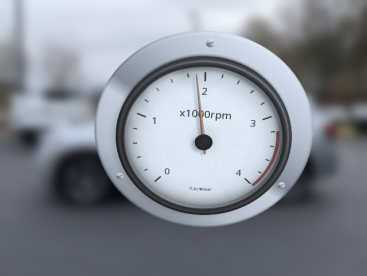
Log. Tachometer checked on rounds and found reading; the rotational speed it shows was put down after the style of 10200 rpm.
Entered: 1900 rpm
